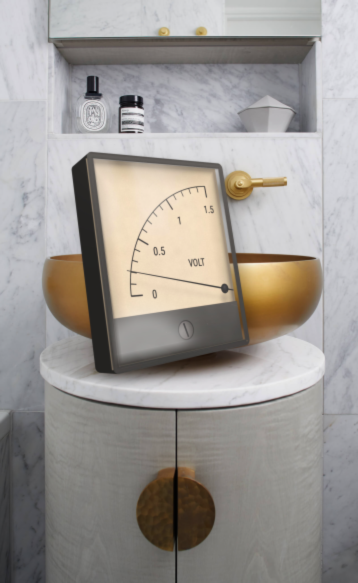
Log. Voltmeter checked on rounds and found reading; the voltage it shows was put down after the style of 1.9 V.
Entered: 0.2 V
